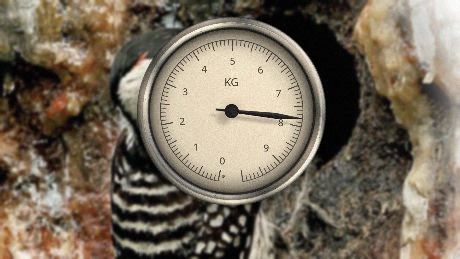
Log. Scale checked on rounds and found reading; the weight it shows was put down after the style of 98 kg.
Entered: 7.8 kg
